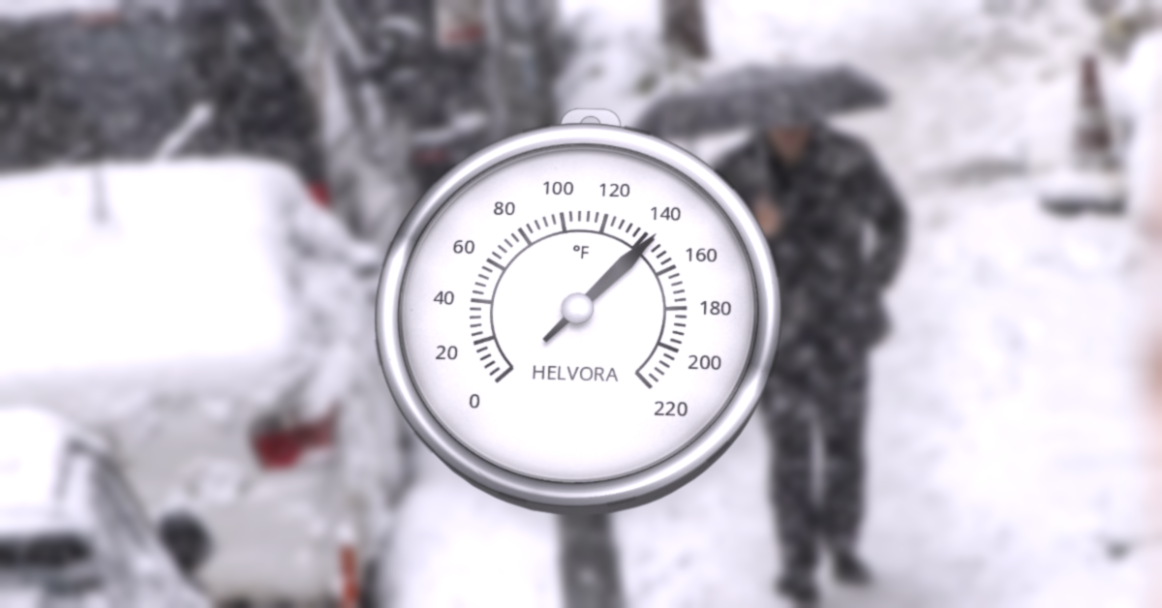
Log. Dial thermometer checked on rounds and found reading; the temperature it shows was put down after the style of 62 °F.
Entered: 144 °F
